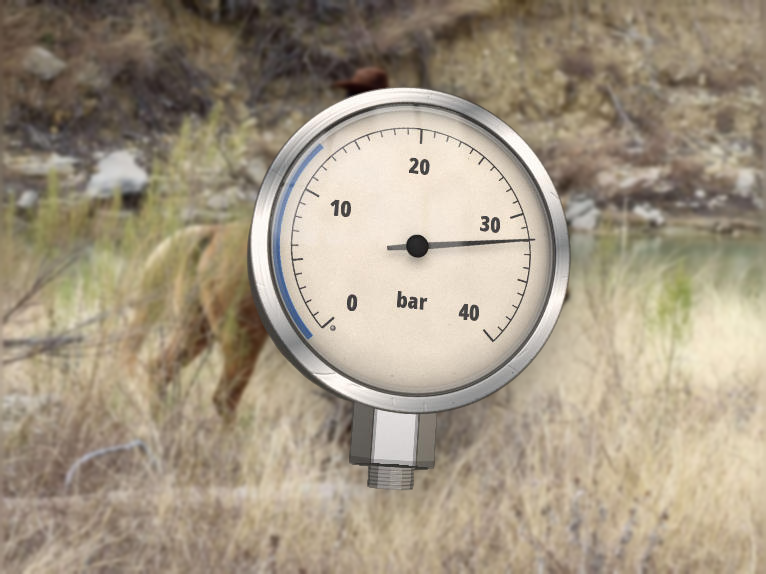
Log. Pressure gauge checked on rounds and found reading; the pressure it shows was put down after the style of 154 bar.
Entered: 32 bar
